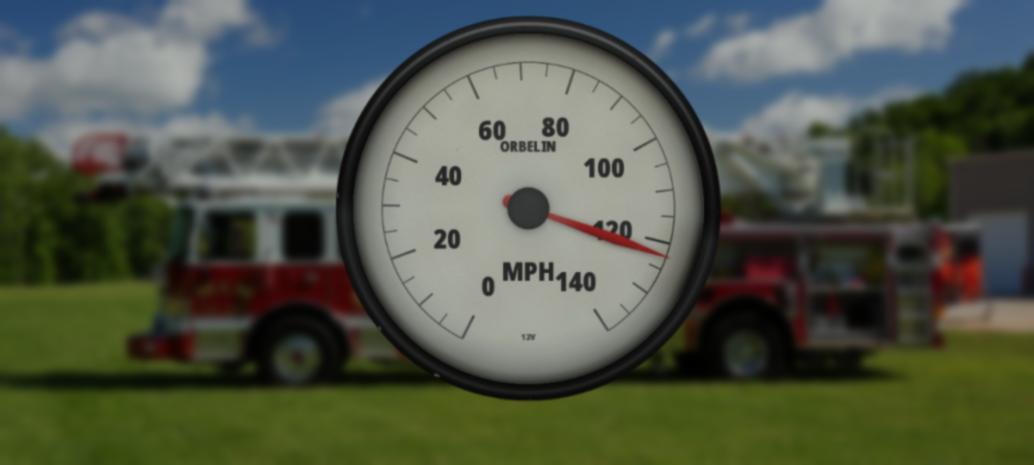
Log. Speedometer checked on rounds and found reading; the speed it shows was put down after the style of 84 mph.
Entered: 122.5 mph
